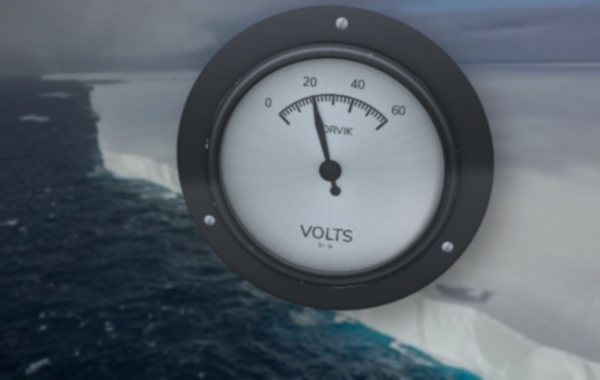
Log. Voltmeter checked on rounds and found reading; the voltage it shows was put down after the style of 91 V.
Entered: 20 V
